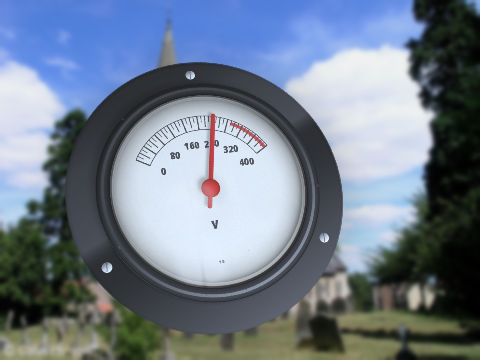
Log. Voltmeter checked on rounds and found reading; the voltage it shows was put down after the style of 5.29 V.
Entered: 240 V
